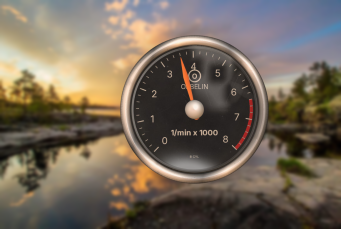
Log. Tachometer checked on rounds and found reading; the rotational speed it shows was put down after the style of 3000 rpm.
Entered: 3600 rpm
